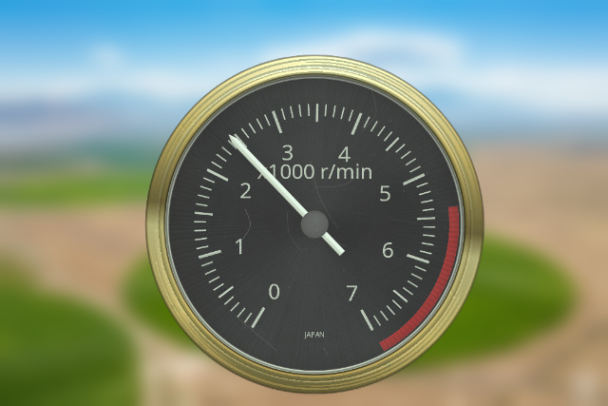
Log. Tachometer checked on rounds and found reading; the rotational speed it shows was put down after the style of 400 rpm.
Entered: 2450 rpm
